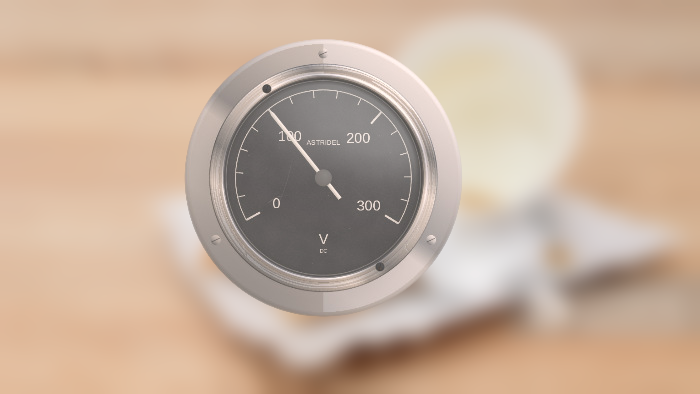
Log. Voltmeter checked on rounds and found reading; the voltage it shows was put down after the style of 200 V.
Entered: 100 V
